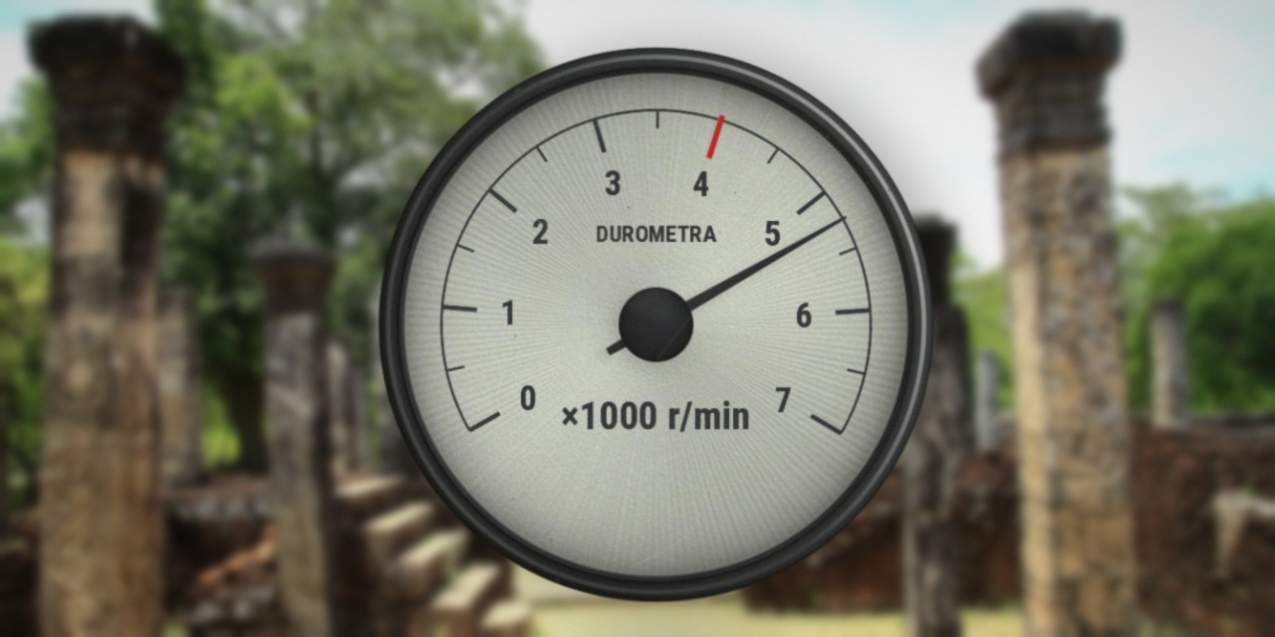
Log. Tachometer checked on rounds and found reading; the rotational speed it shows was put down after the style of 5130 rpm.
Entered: 5250 rpm
